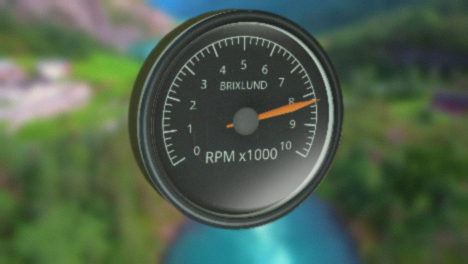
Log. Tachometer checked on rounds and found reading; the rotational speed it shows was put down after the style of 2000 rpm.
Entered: 8200 rpm
